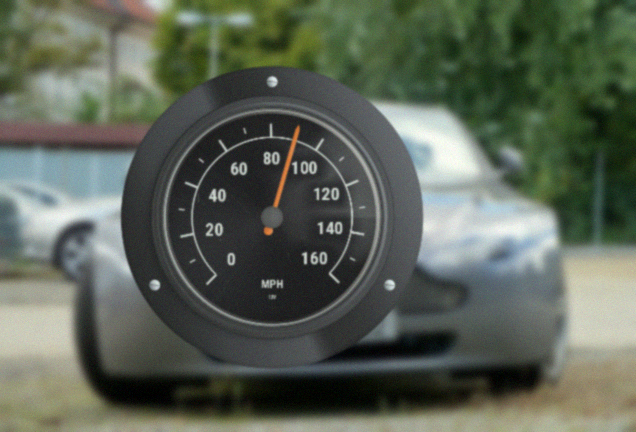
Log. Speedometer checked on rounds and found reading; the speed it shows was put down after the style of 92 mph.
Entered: 90 mph
